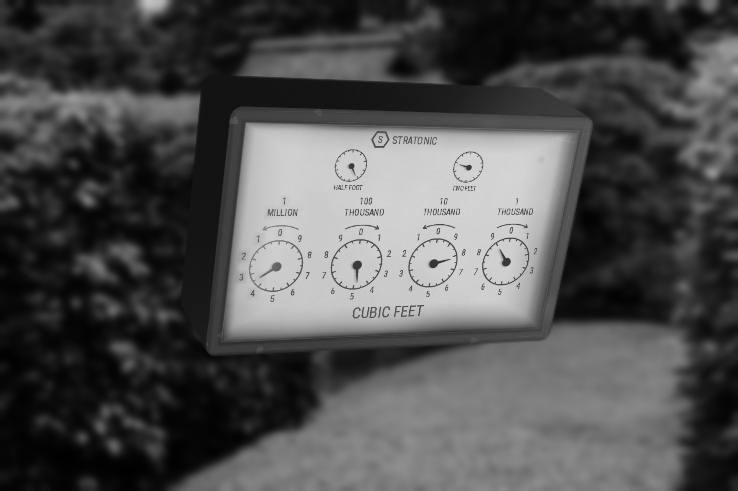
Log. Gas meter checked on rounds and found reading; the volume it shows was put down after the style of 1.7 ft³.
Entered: 347900 ft³
